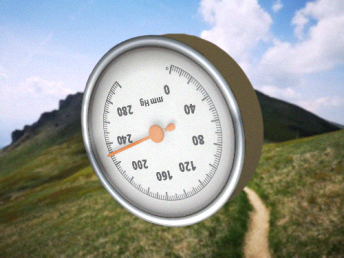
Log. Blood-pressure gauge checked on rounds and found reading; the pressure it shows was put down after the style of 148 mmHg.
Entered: 230 mmHg
